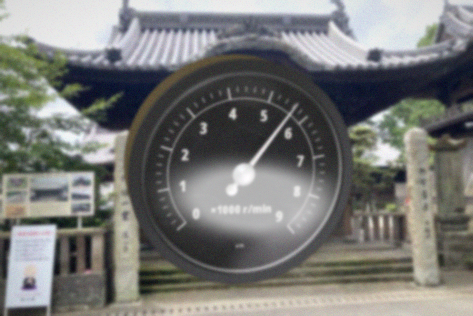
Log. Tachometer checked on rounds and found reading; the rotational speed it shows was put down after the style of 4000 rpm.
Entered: 5600 rpm
